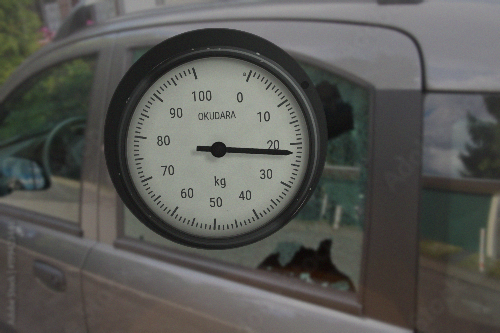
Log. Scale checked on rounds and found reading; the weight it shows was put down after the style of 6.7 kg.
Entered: 22 kg
